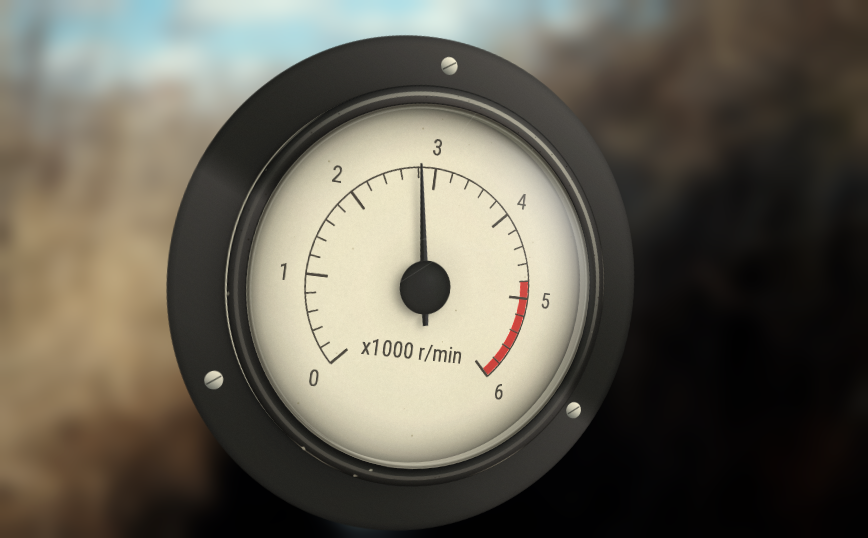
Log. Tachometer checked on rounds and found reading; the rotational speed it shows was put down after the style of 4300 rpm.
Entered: 2800 rpm
